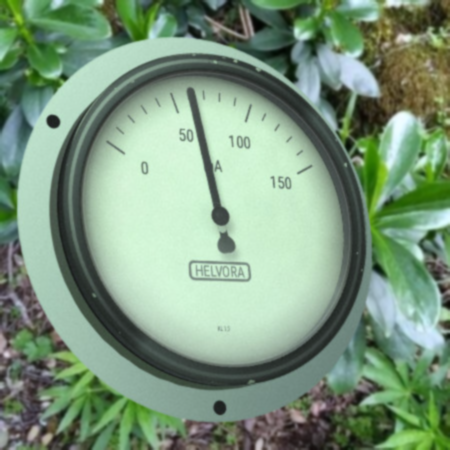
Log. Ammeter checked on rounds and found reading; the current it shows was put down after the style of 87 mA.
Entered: 60 mA
